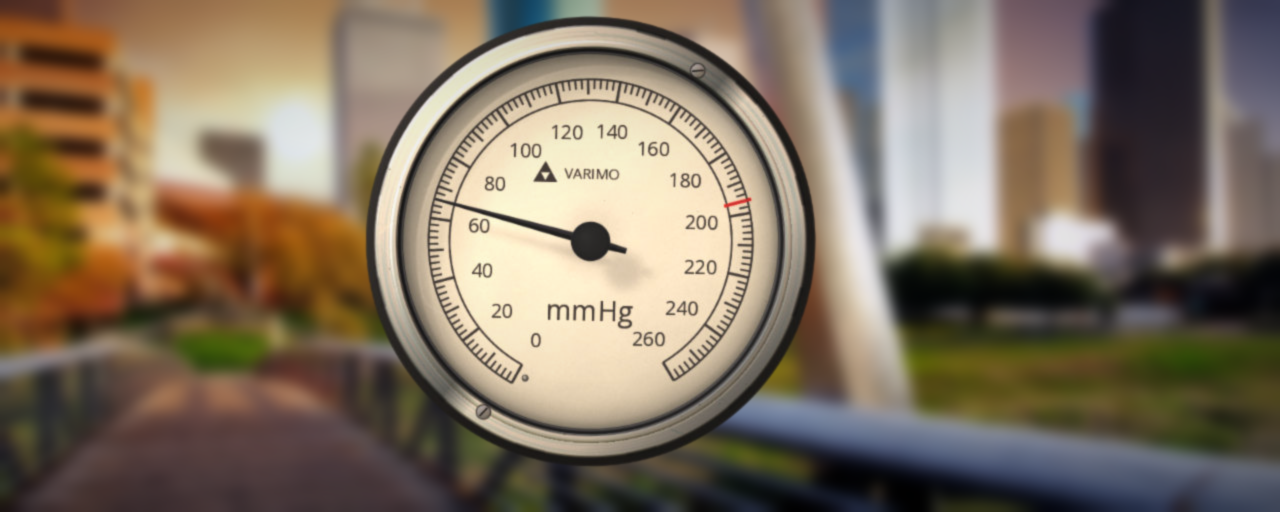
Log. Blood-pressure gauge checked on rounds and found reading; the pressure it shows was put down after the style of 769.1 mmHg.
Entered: 66 mmHg
